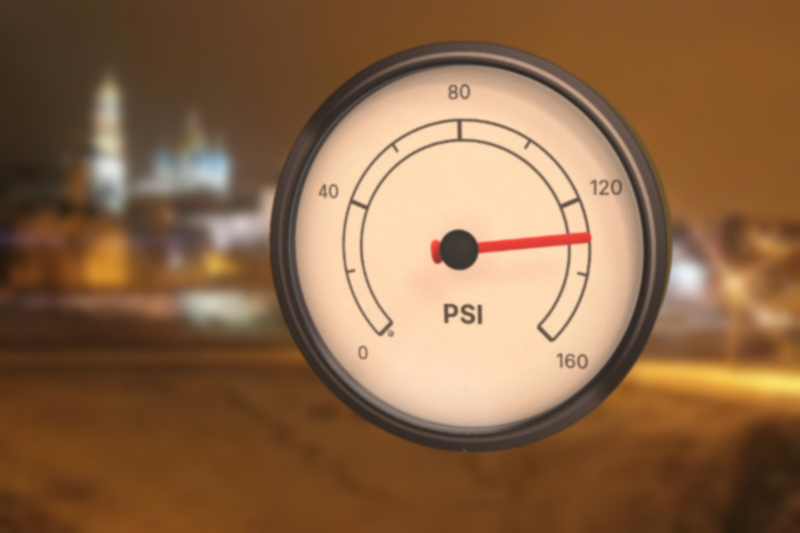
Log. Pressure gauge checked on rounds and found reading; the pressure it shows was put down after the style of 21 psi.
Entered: 130 psi
